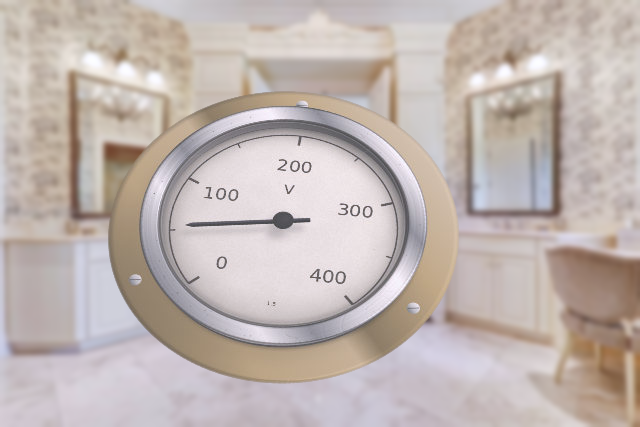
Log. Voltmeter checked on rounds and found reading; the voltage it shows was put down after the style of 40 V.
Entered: 50 V
